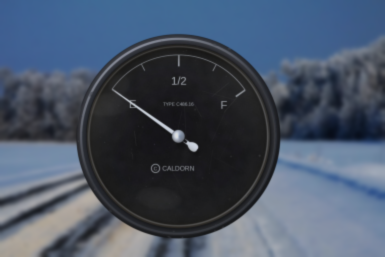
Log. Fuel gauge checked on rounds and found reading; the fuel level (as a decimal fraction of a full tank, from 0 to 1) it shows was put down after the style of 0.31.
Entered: 0
